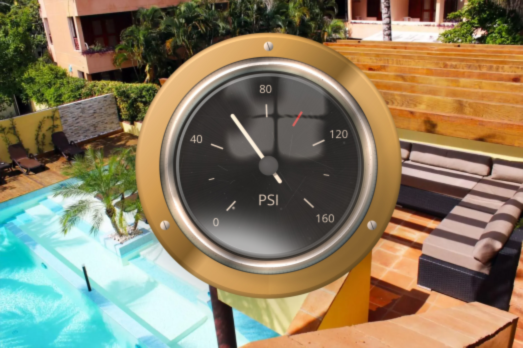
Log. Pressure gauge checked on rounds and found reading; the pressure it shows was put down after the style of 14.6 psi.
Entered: 60 psi
